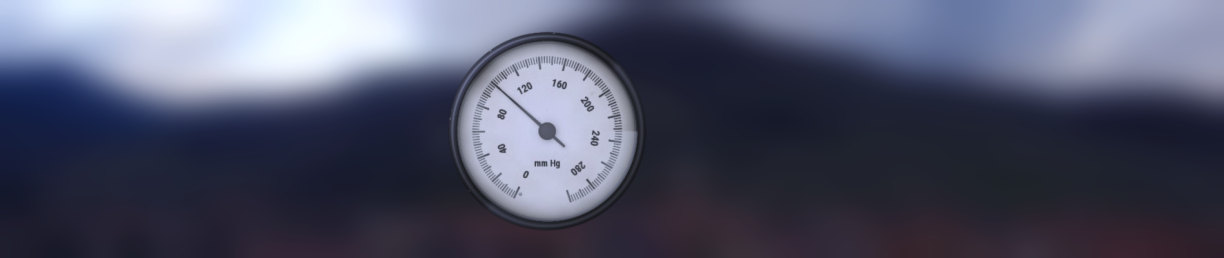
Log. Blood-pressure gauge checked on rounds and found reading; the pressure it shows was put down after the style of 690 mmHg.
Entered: 100 mmHg
